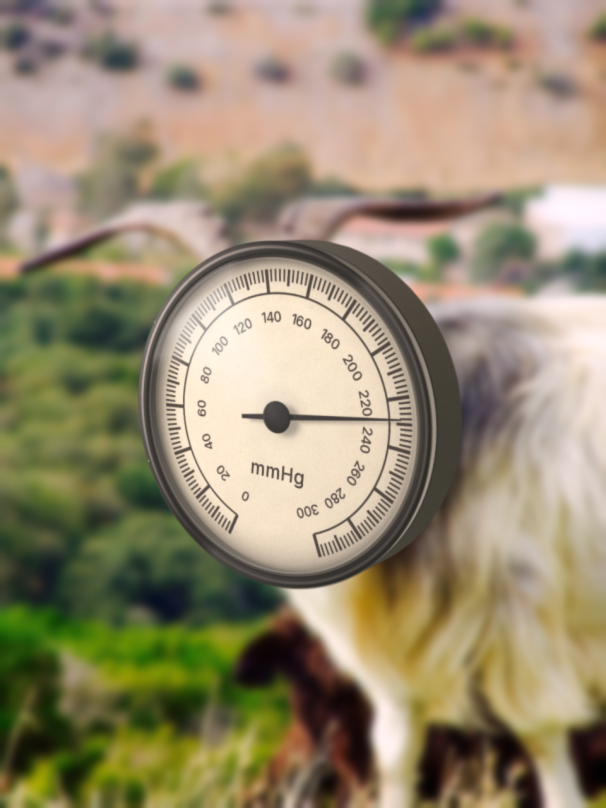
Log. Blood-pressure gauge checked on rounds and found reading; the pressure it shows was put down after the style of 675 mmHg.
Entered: 228 mmHg
